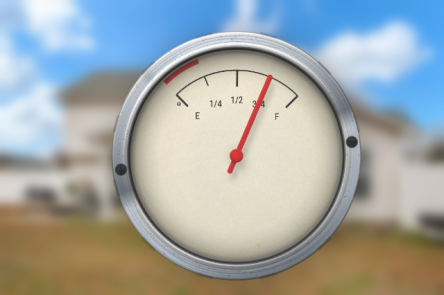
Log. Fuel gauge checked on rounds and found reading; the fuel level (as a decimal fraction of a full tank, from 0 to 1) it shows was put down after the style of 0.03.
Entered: 0.75
